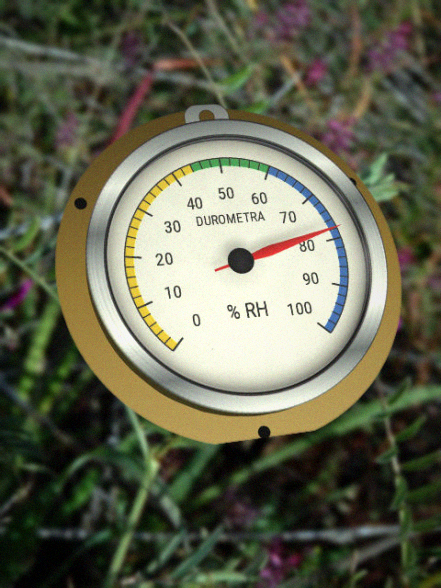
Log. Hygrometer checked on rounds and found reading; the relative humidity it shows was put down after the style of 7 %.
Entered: 78 %
